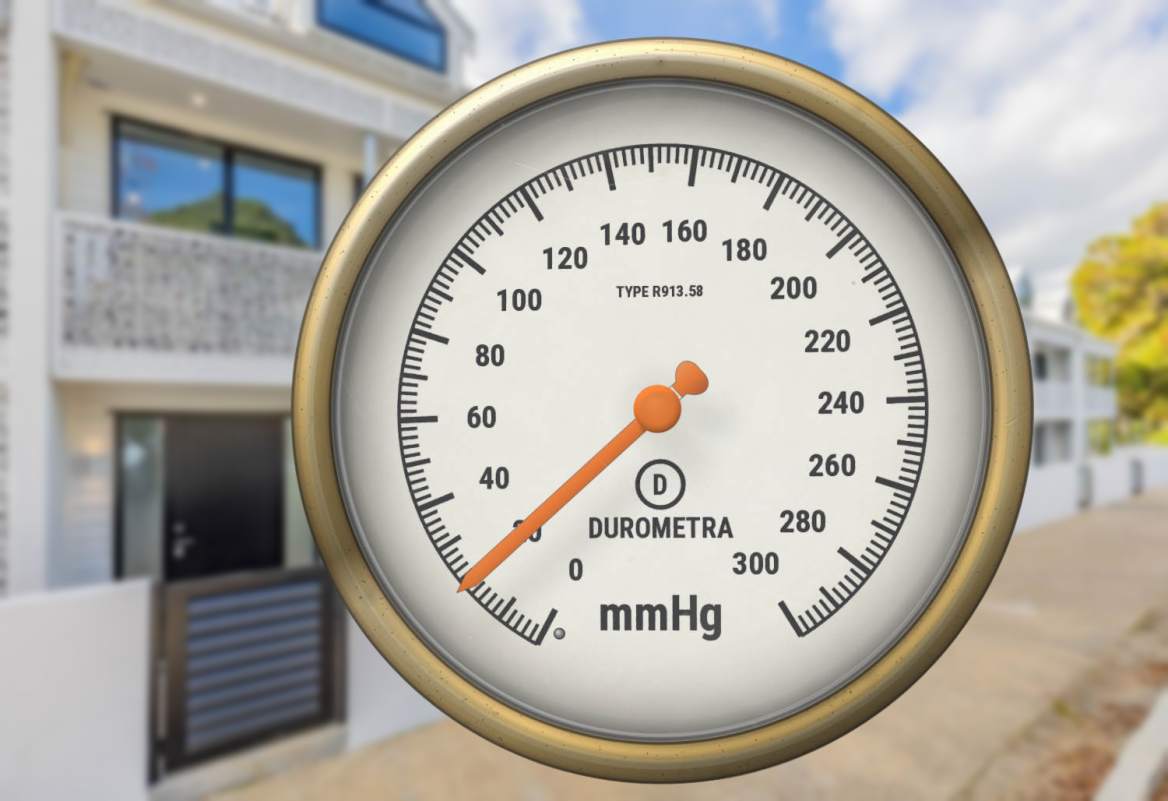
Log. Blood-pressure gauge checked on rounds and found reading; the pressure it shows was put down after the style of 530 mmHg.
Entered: 20 mmHg
